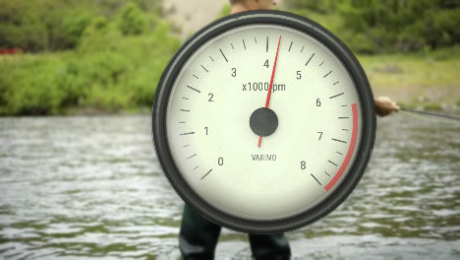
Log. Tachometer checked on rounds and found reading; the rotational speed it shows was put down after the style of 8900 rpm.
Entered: 4250 rpm
